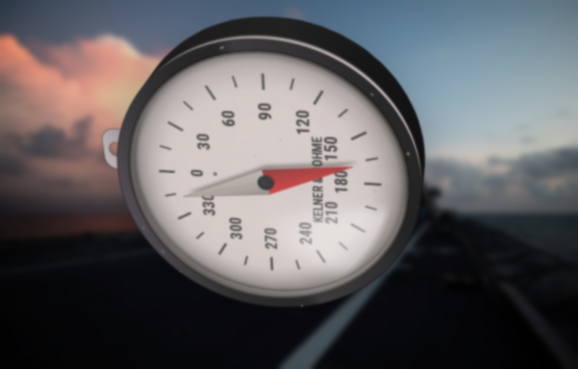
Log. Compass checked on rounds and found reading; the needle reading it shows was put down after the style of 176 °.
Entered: 165 °
